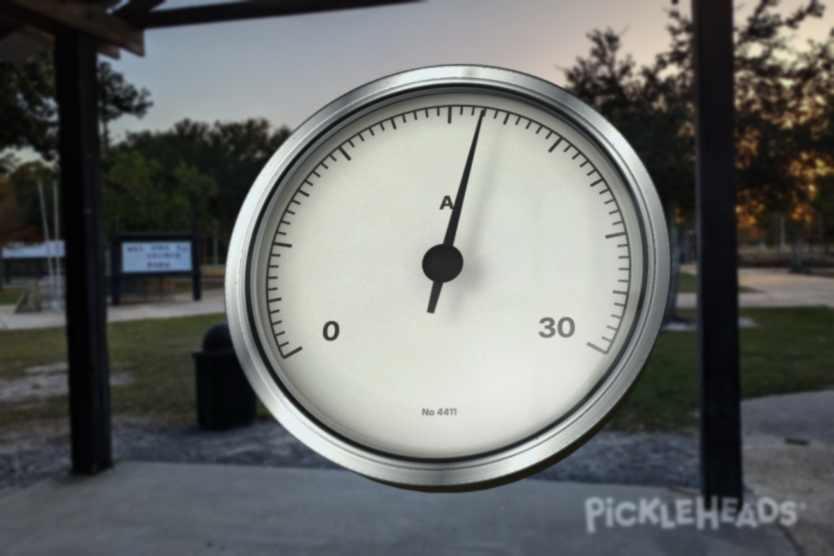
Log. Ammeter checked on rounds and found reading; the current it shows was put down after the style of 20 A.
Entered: 16.5 A
